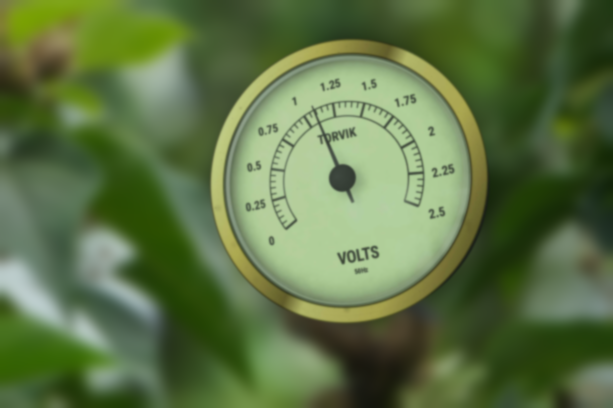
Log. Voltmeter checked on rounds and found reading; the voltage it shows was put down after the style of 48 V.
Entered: 1.1 V
